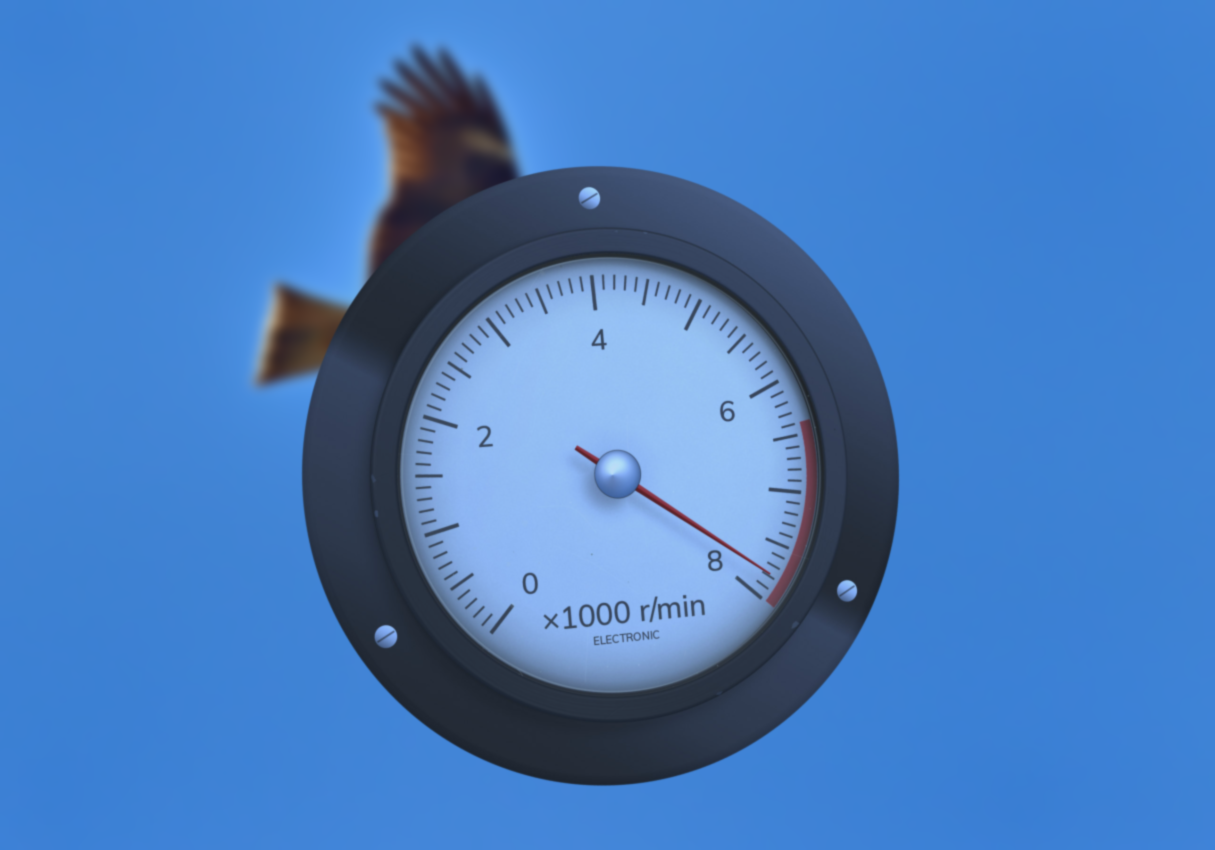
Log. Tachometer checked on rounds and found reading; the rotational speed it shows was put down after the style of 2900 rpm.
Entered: 7800 rpm
